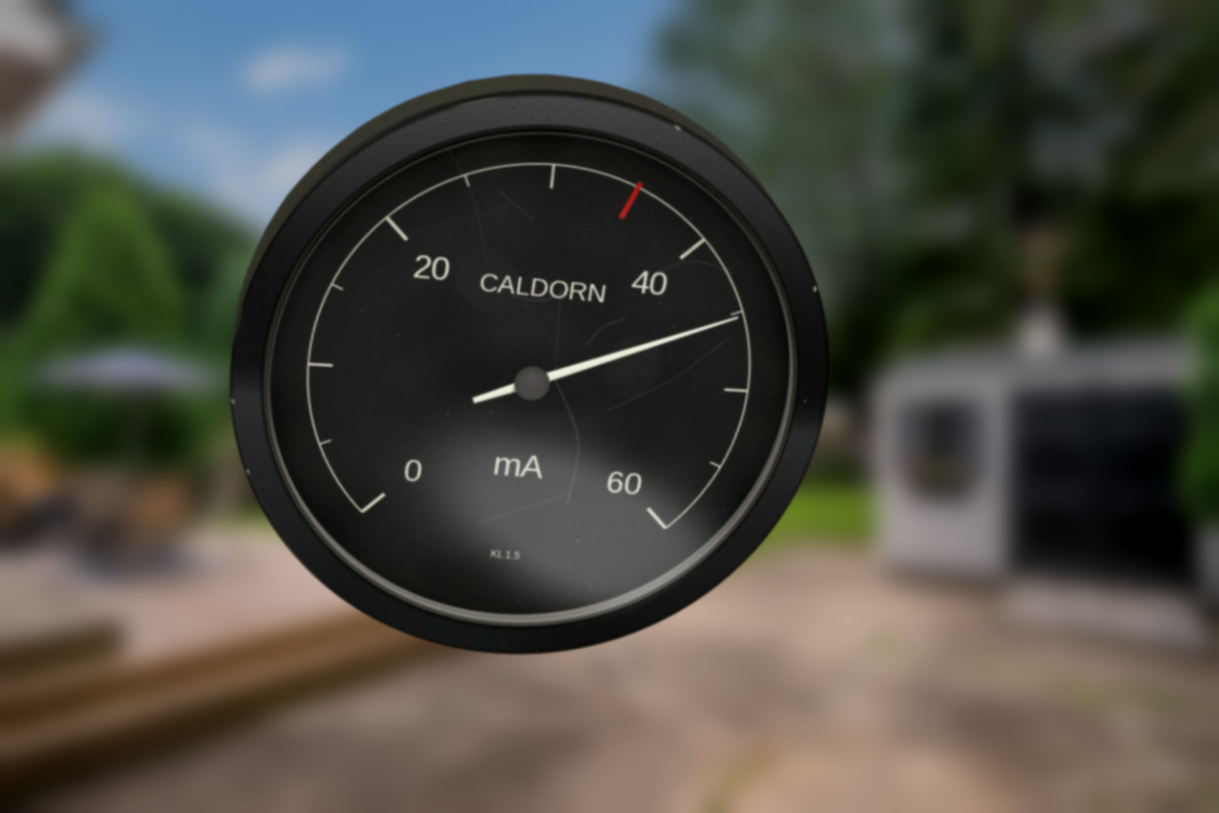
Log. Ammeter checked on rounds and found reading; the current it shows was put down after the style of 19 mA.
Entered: 45 mA
